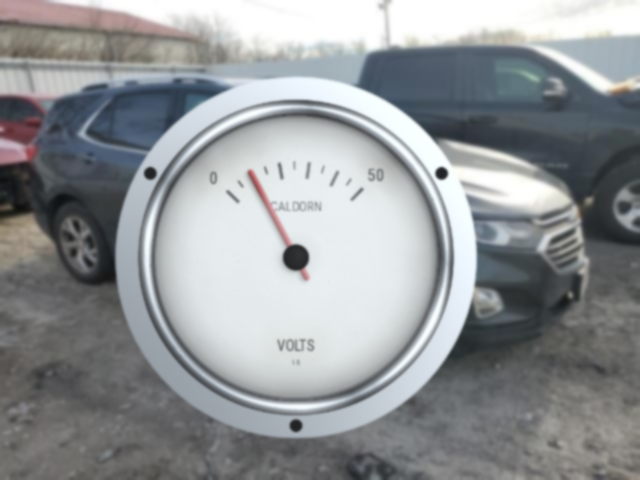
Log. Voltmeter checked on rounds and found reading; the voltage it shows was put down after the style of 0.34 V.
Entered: 10 V
